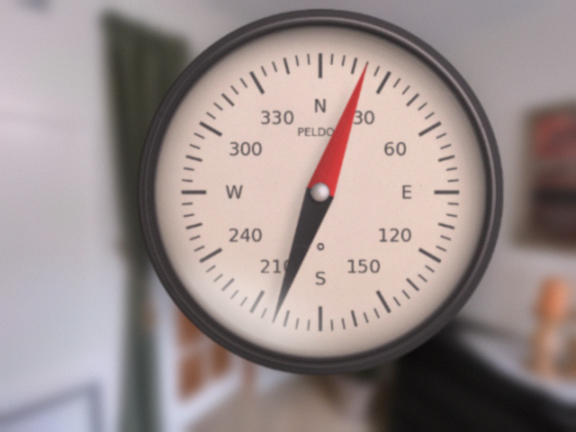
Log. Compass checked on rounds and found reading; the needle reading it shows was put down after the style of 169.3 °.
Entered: 20 °
